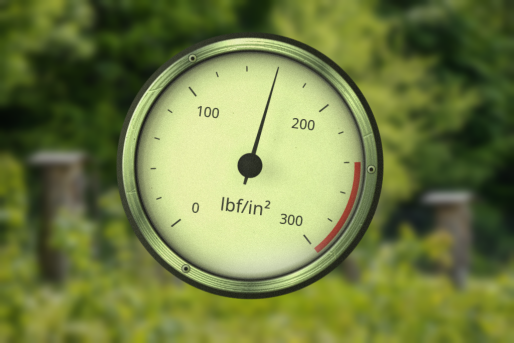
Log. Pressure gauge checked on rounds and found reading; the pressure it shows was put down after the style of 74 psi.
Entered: 160 psi
